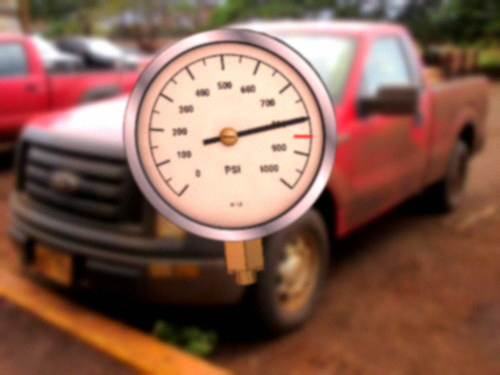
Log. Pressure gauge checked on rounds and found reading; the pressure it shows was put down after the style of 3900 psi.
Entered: 800 psi
